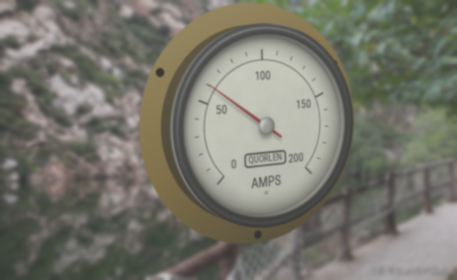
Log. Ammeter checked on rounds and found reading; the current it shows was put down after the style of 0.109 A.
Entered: 60 A
